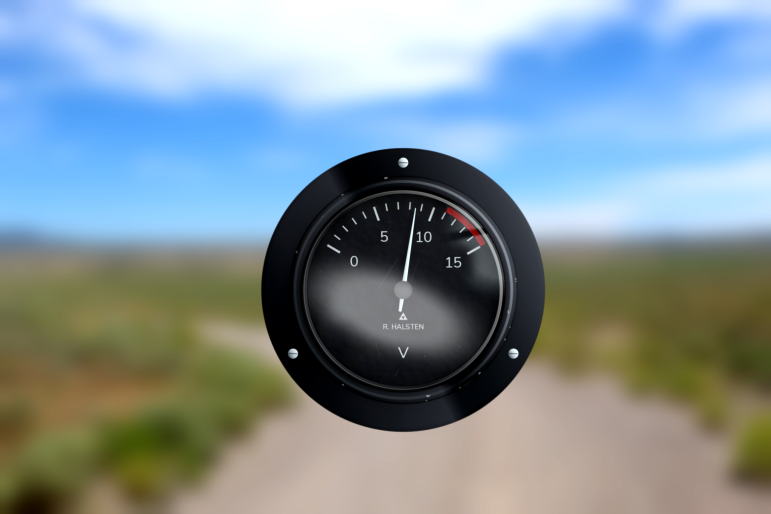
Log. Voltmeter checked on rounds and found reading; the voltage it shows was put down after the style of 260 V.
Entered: 8.5 V
